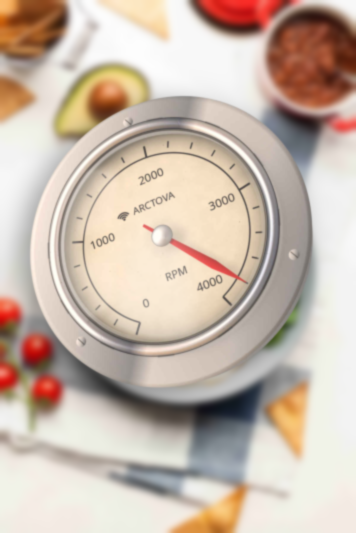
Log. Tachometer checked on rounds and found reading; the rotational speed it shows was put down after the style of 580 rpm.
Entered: 3800 rpm
